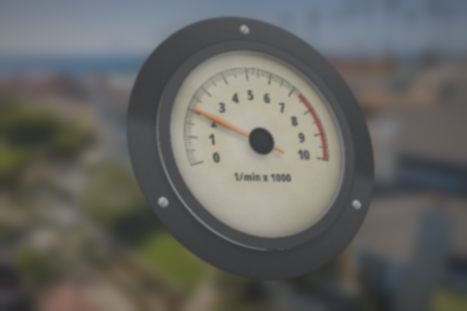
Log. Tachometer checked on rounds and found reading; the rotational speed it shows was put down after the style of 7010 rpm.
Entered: 2000 rpm
